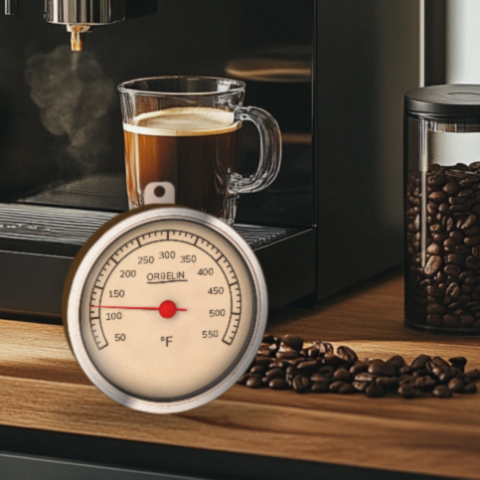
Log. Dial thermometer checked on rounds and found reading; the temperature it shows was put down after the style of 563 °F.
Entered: 120 °F
